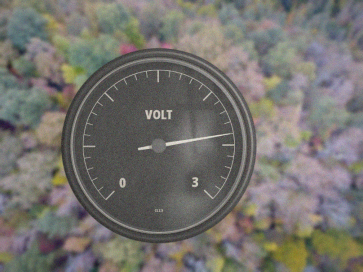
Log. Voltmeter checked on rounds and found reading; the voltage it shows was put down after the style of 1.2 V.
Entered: 2.4 V
